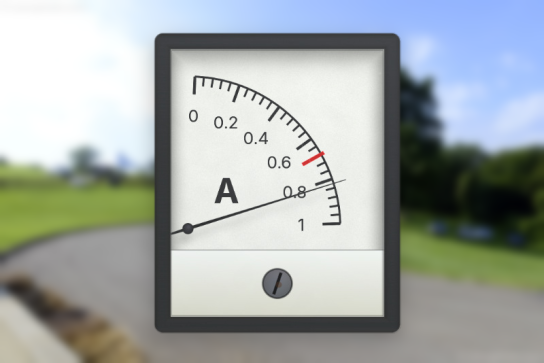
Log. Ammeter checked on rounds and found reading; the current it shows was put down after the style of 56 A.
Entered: 0.82 A
